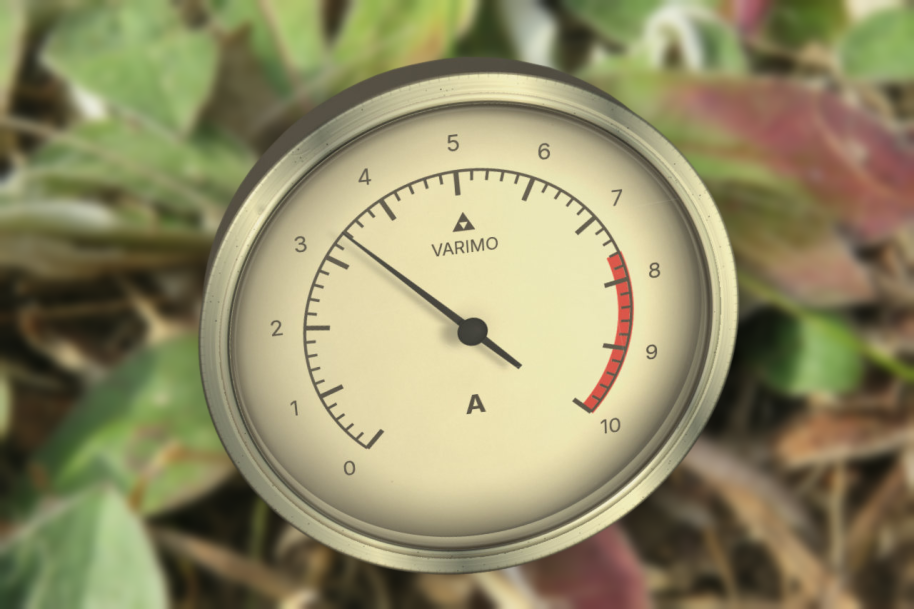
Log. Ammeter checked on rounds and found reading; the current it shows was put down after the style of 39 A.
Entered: 3.4 A
